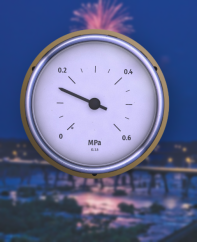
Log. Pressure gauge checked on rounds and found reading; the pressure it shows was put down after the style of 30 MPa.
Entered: 0.15 MPa
